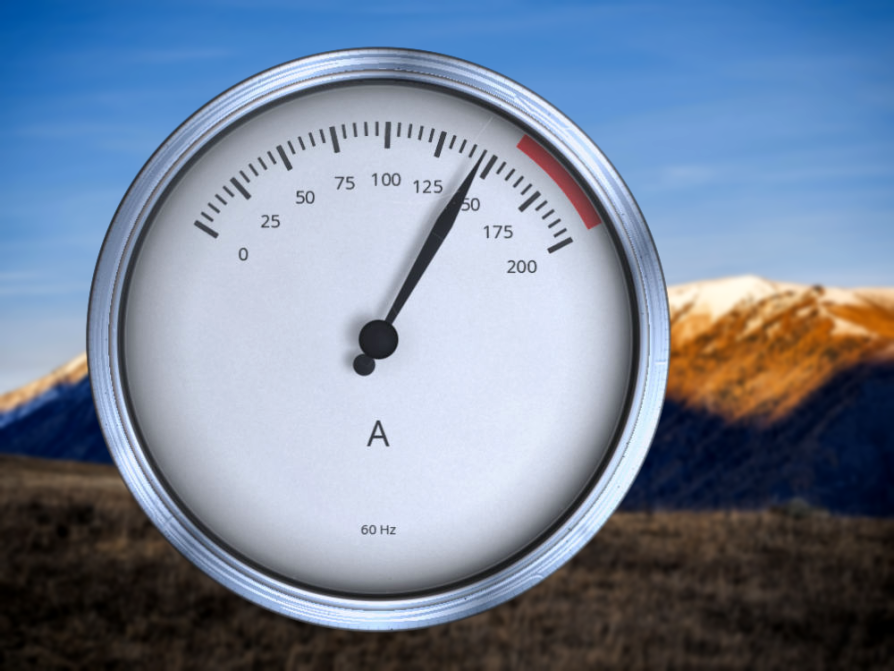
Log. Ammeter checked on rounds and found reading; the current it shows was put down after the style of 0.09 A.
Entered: 145 A
